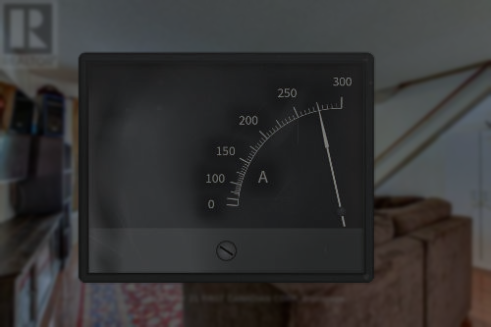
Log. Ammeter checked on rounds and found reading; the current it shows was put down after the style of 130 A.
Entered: 275 A
